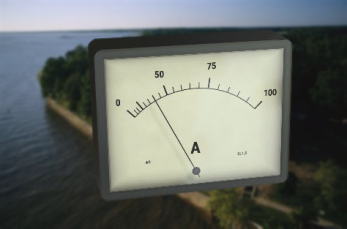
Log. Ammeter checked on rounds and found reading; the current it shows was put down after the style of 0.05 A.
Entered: 40 A
